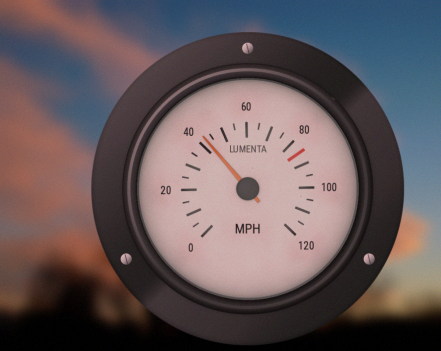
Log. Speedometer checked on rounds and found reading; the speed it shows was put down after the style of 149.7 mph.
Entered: 42.5 mph
